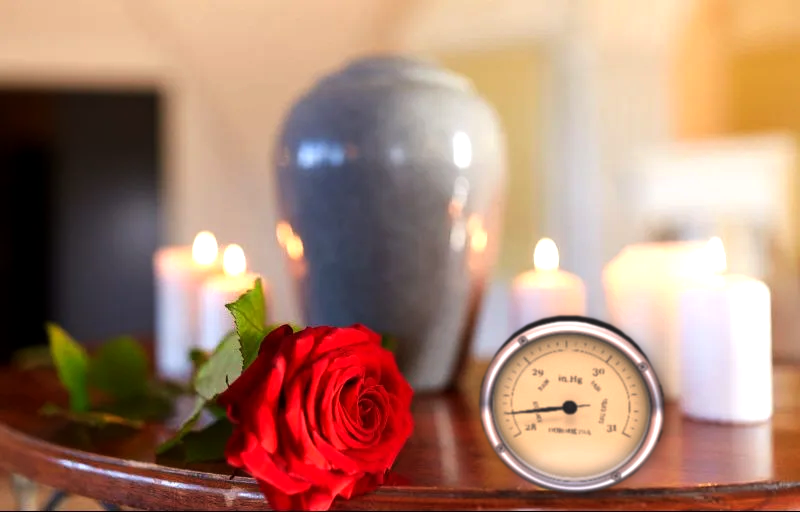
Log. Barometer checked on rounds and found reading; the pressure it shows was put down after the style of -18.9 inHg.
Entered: 28.3 inHg
